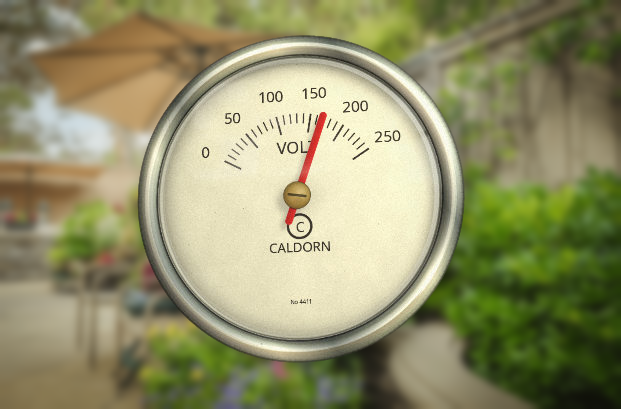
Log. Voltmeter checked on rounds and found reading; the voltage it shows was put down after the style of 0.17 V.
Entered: 170 V
